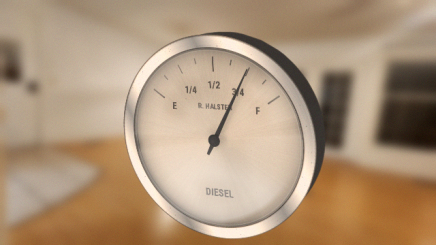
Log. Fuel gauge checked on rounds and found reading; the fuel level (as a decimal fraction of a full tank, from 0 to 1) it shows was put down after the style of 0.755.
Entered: 0.75
